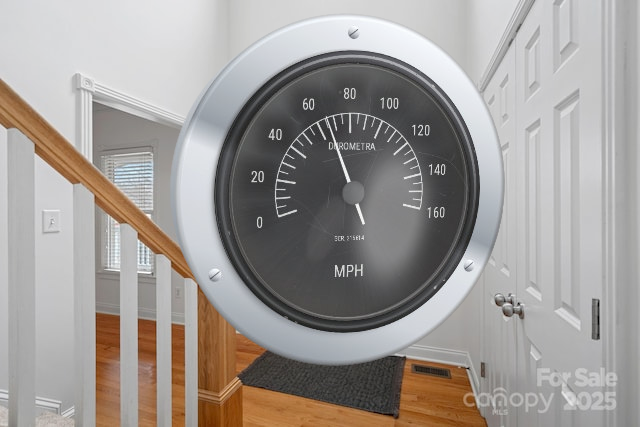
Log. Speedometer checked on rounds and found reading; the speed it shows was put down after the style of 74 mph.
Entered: 65 mph
